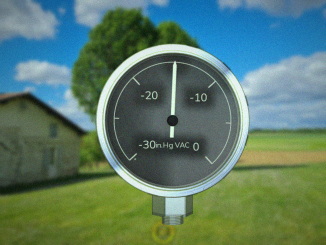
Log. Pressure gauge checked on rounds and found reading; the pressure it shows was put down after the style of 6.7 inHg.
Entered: -15 inHg
